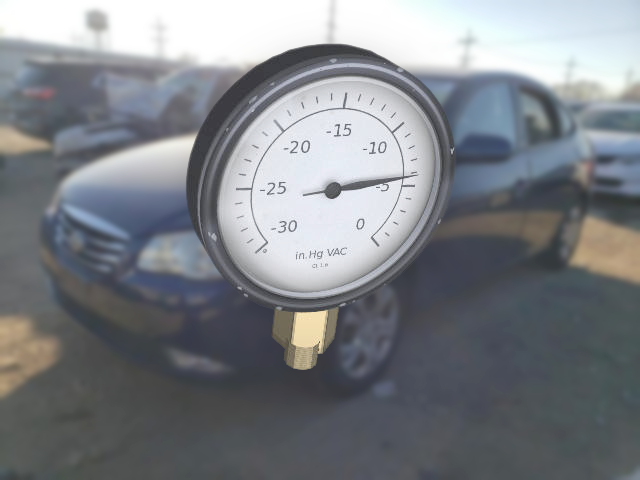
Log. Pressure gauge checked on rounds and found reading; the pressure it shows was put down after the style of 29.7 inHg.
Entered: -6 inHg
